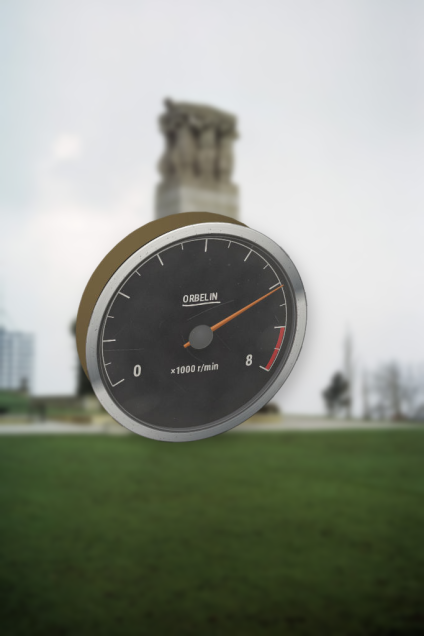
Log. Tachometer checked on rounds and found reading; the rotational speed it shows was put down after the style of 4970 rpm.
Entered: 6000 rpm
